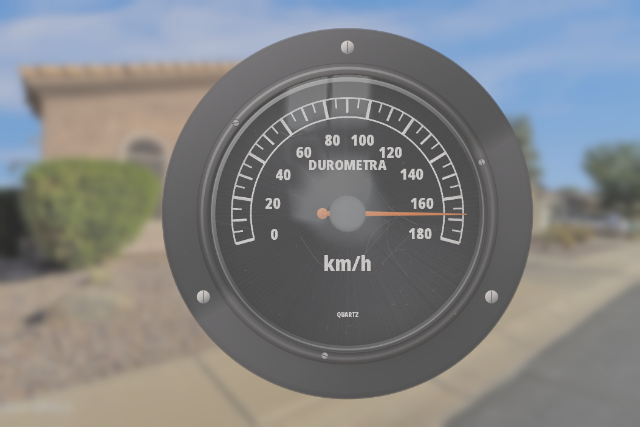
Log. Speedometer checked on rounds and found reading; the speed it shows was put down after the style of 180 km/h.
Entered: 167.5 km/h
